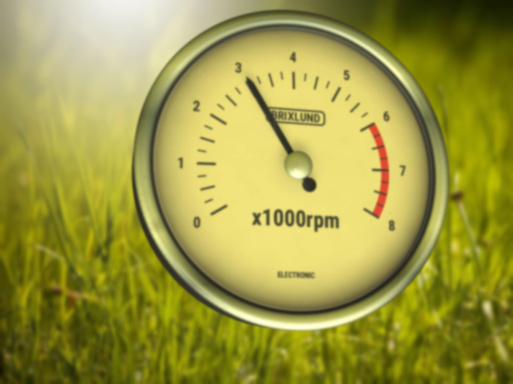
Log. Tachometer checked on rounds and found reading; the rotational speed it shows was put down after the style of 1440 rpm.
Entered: 3000 rpm
